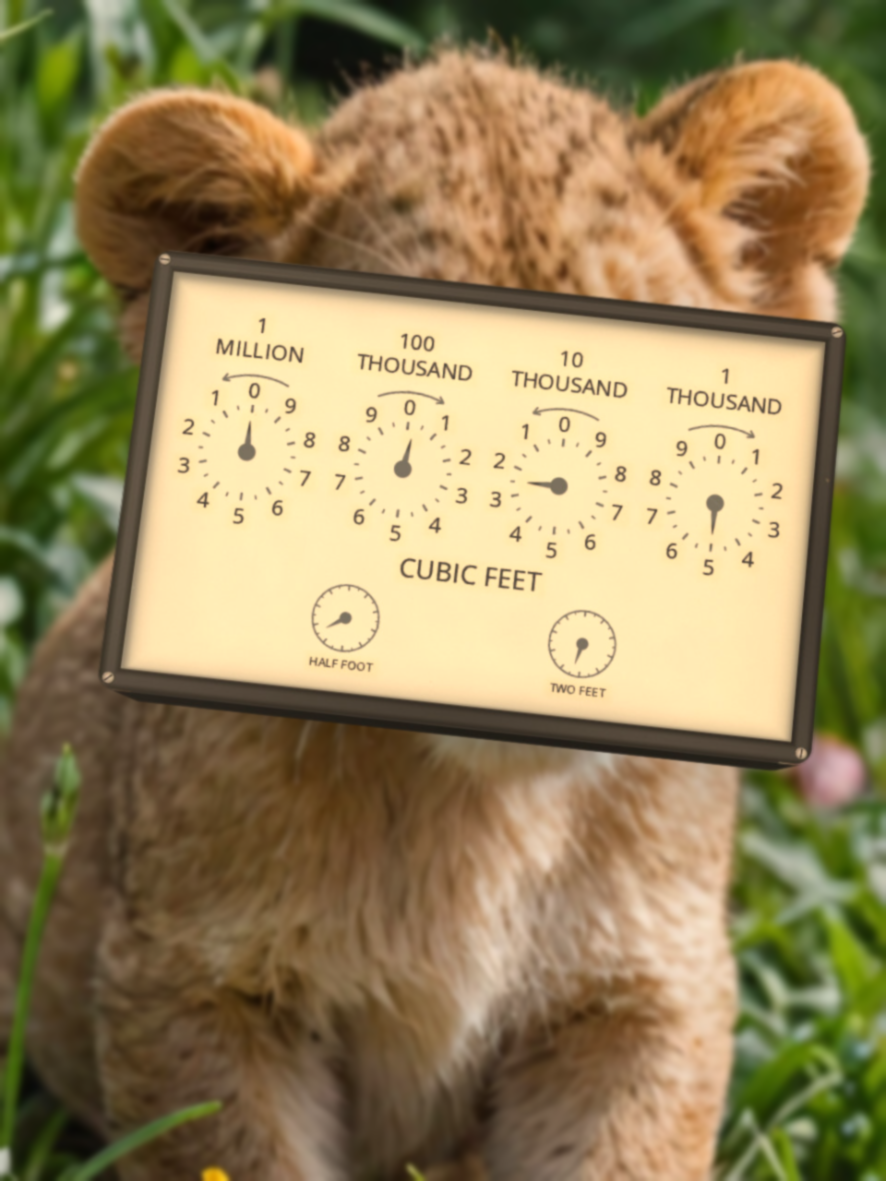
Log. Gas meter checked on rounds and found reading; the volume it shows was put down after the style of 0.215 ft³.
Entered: 2500 ft³
